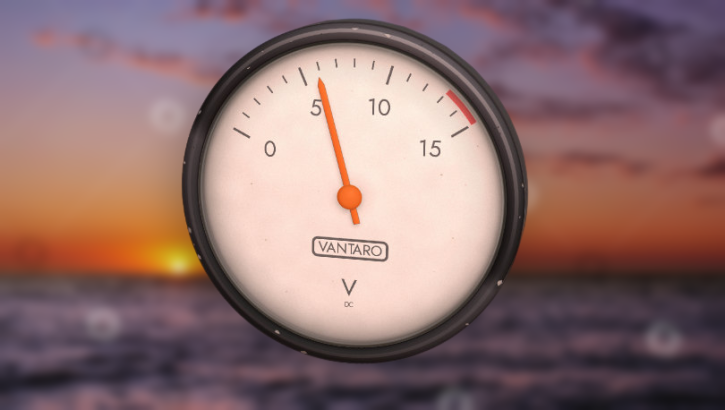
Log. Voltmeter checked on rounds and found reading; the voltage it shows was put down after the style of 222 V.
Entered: 6 V
